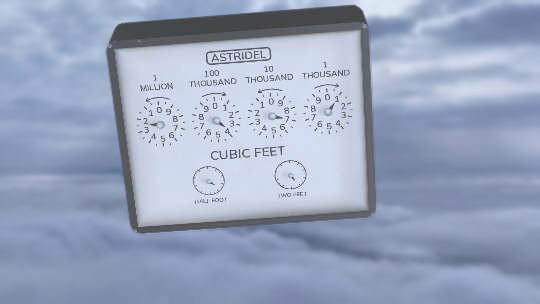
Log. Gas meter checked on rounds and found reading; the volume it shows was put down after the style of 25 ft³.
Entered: 237100 ft³
